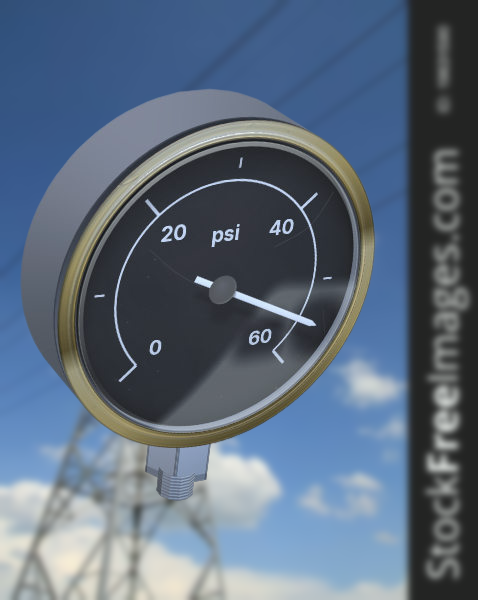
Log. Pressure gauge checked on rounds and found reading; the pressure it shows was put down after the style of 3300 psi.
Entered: 55 psi
